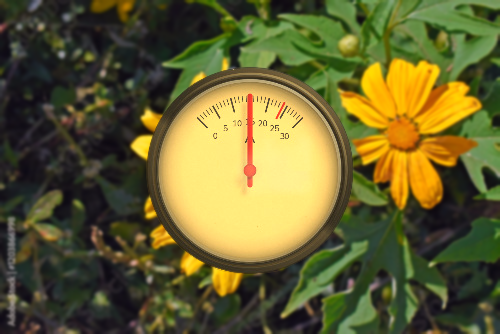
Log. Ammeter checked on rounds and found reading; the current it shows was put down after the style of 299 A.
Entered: 15 A
